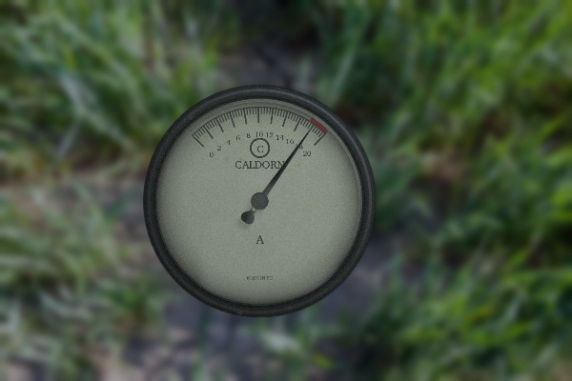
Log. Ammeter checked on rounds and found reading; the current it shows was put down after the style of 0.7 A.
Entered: 18 A
